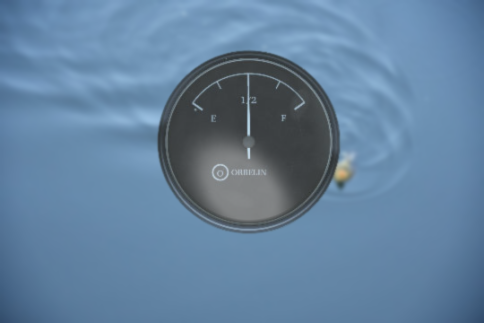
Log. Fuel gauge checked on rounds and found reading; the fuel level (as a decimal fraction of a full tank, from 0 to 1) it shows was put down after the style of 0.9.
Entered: 0.5
